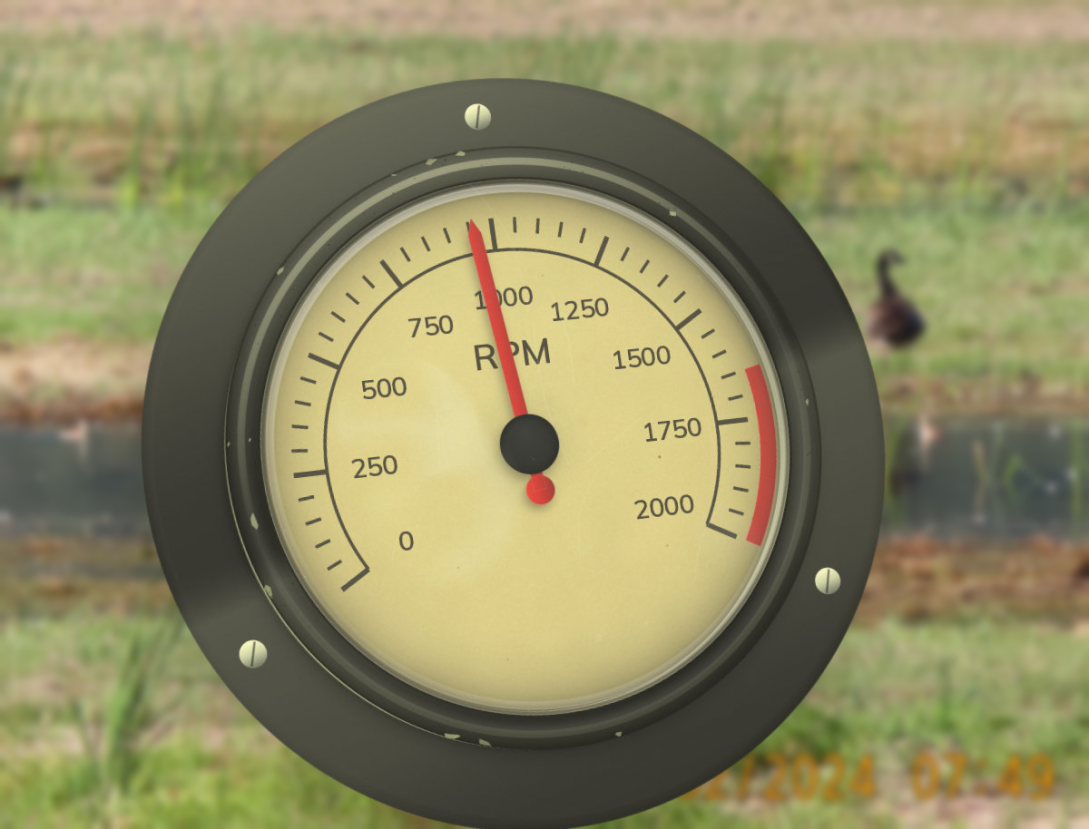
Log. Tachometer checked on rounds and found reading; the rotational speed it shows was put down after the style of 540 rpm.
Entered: 950 rpm
